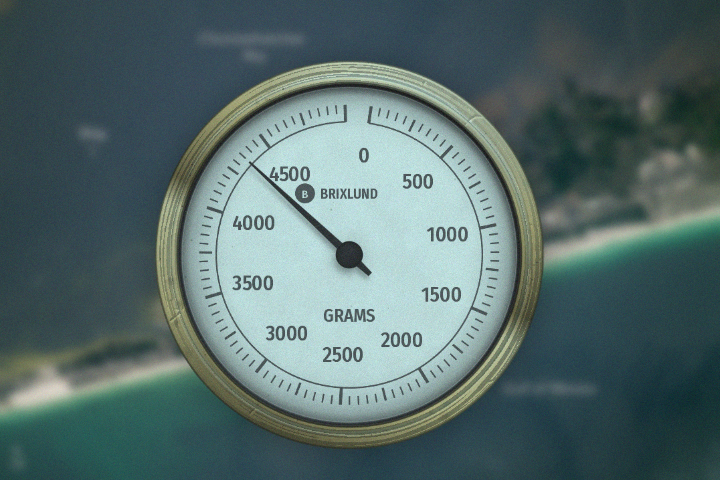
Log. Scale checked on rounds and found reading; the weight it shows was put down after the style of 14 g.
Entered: 4350 g
